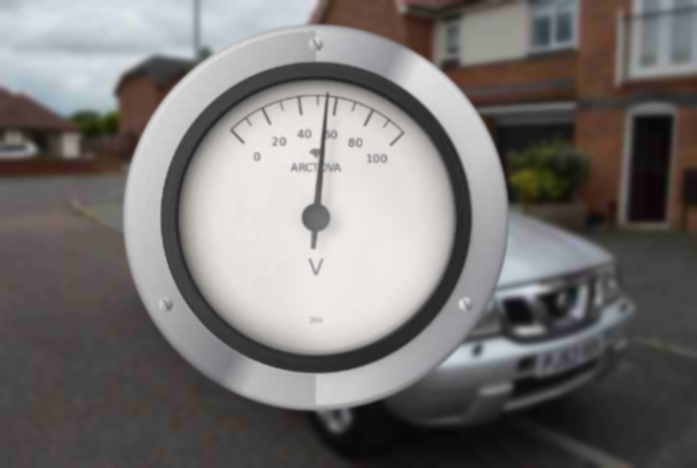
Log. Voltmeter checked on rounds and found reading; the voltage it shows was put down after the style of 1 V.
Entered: 55 V
